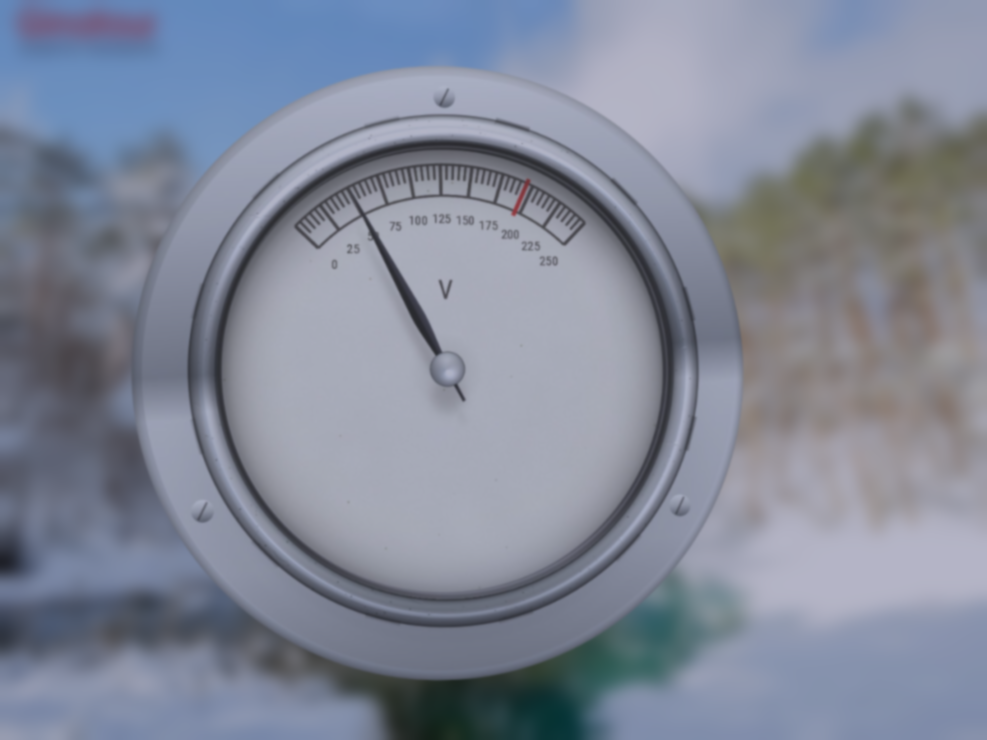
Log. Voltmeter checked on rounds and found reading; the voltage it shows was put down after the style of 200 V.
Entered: 50 V
